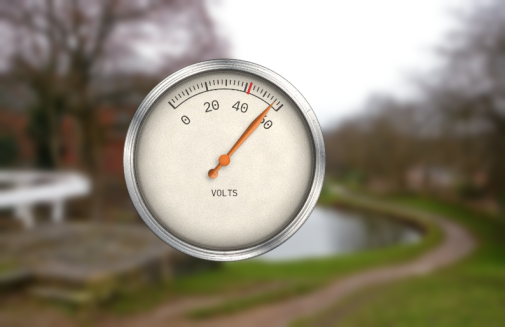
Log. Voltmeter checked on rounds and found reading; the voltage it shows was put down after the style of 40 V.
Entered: 56 V
